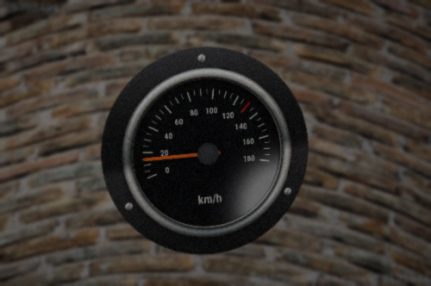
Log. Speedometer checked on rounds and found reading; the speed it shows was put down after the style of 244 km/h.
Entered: 15 km/h
